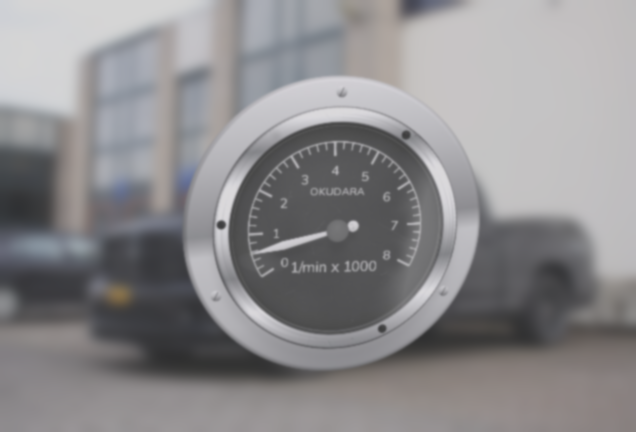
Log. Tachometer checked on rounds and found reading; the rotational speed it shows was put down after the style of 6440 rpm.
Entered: 600 rpm
